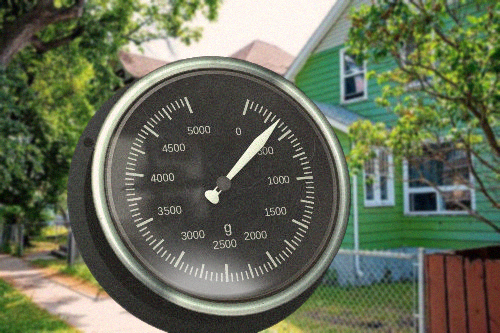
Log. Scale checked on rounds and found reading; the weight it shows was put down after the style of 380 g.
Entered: 350 g
